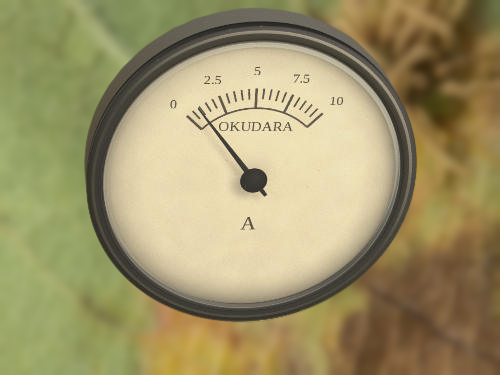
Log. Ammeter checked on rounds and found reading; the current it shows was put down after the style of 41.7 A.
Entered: 1 A
